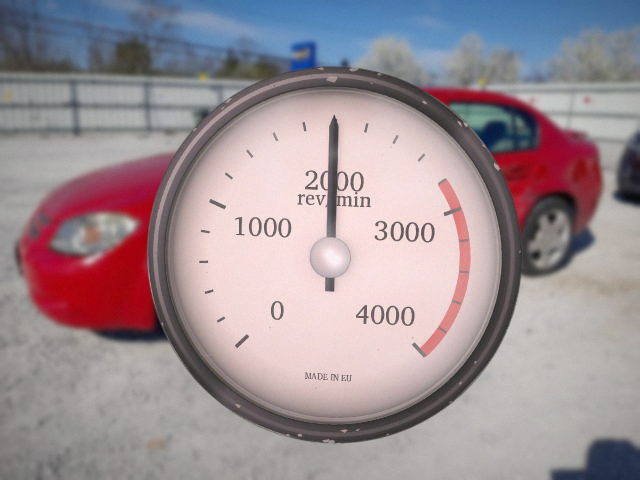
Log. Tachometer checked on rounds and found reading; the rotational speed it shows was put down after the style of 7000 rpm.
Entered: 2000 rpm
